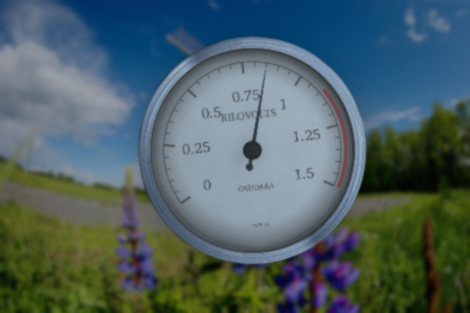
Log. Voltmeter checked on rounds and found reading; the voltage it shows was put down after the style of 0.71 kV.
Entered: 0.85 kV
